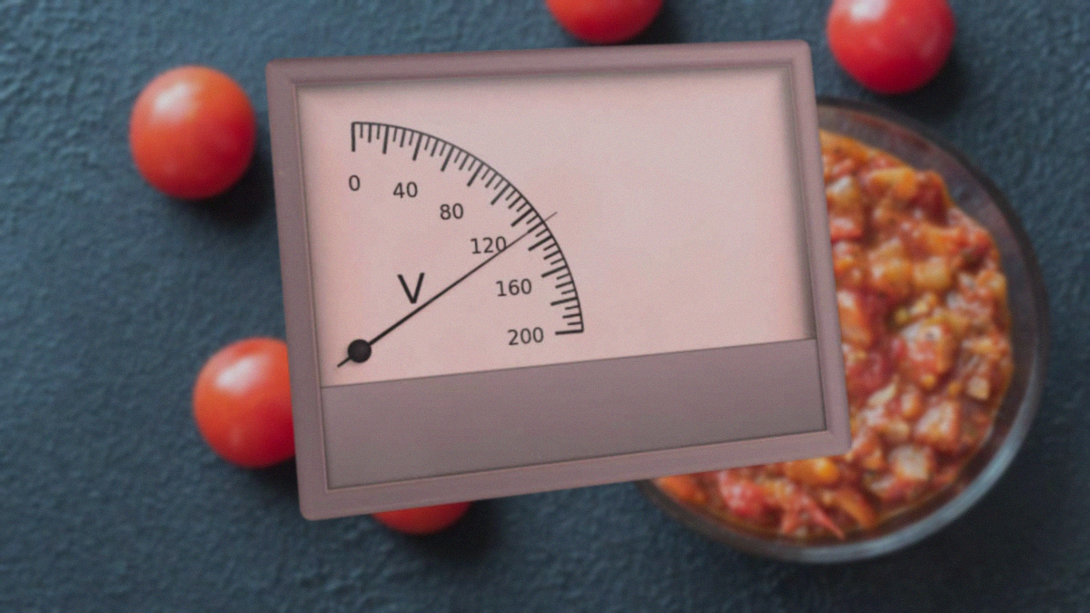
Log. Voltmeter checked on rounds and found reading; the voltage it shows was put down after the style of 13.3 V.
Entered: 130 V
